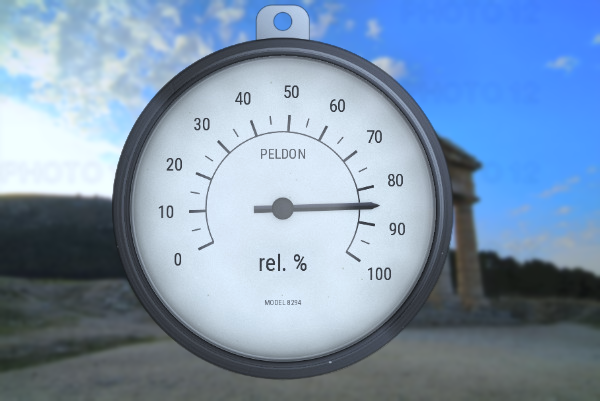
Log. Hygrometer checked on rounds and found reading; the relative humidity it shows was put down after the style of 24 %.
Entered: 85 %
